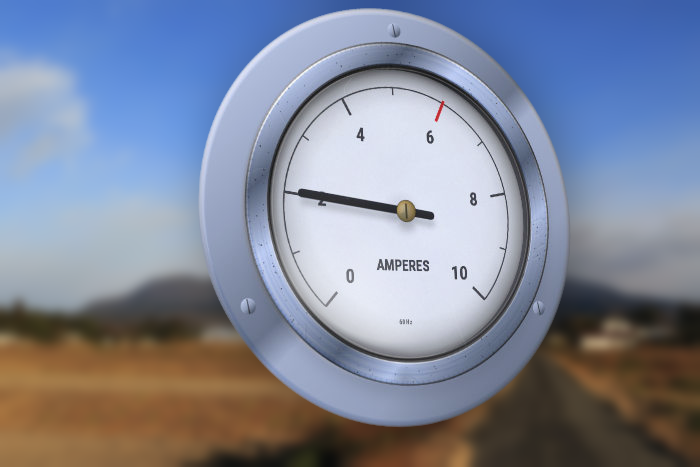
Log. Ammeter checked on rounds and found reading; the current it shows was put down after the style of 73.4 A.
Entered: 2 A
